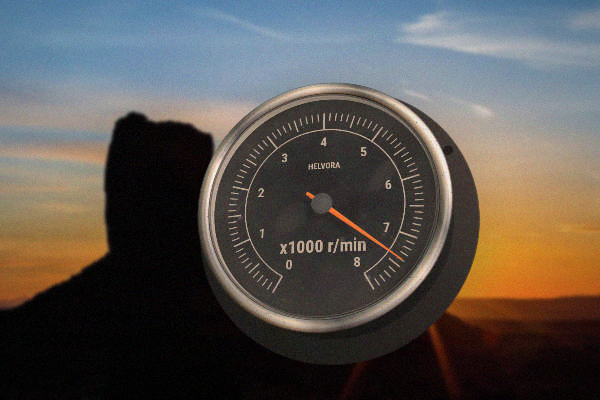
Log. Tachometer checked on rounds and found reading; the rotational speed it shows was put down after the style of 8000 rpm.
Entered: 7400 rpm
